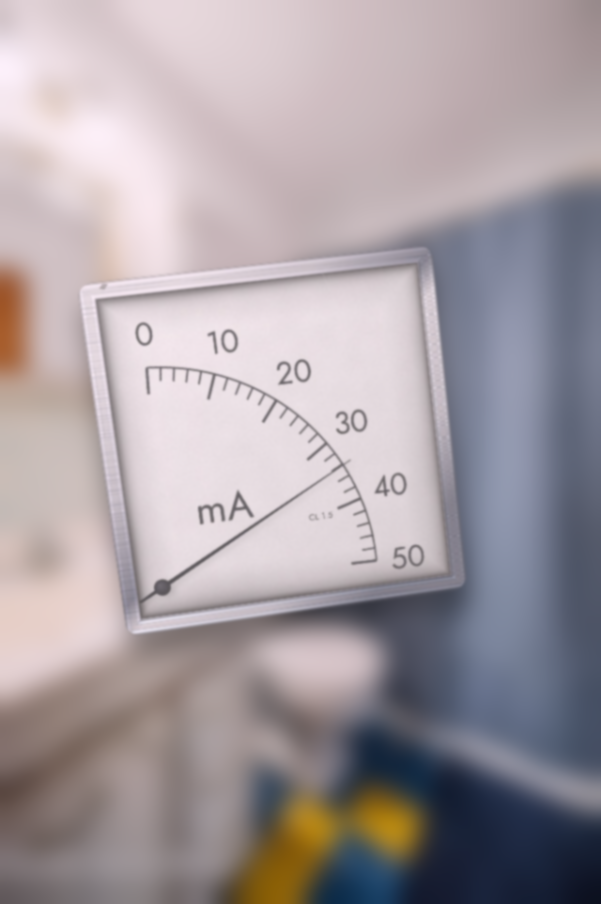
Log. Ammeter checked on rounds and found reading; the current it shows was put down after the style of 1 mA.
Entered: 34 mA
